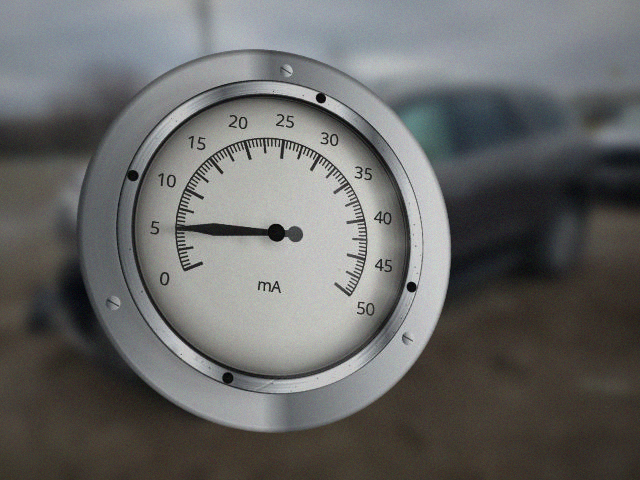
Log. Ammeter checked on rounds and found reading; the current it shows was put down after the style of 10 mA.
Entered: 5 mA
